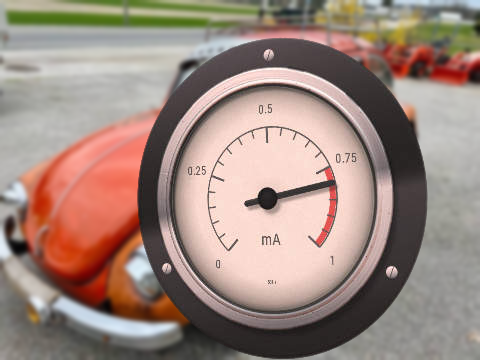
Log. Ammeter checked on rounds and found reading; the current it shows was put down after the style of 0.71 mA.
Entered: 0.8 mA
